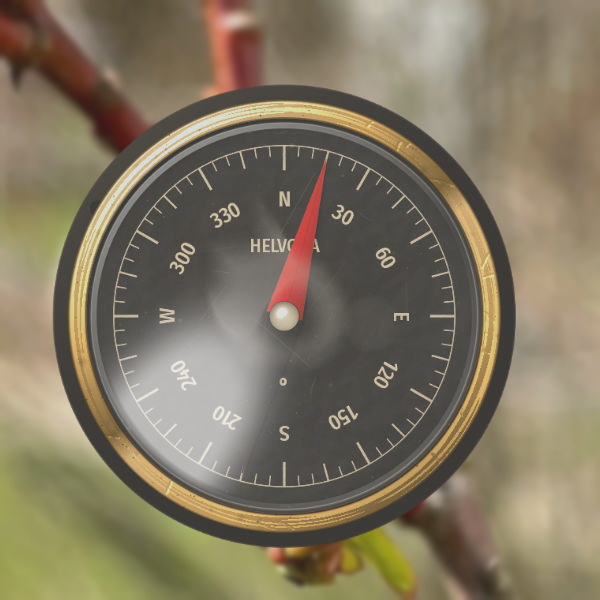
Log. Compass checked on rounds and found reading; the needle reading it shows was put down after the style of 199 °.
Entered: 15 °
